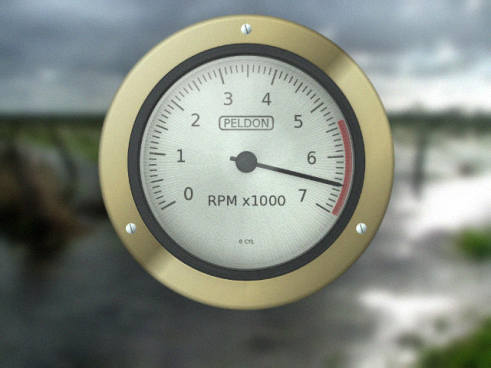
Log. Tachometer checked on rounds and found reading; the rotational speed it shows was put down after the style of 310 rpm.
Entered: 6500 rpm
